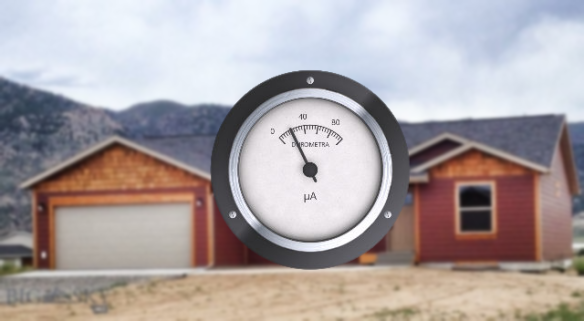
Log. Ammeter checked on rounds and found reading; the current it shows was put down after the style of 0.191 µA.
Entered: 20 µA
